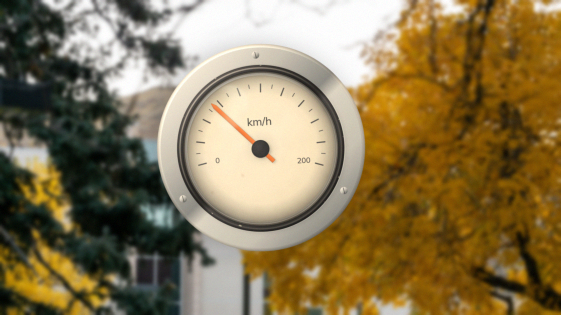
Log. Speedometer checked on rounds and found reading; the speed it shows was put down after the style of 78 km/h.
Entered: 55 km/h
